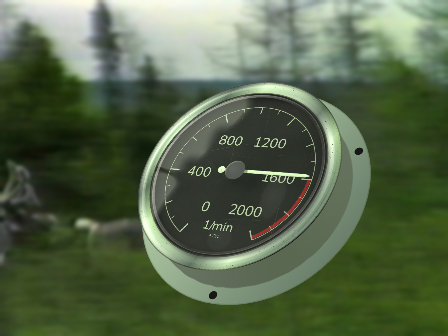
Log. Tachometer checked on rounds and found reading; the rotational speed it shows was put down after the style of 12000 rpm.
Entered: 1600 rpm
